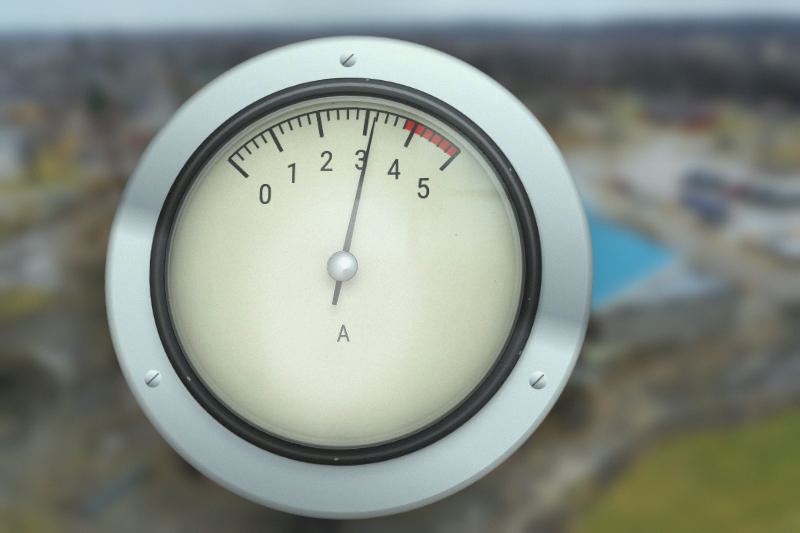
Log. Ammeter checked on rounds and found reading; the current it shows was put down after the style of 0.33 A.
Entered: 3.2 A
